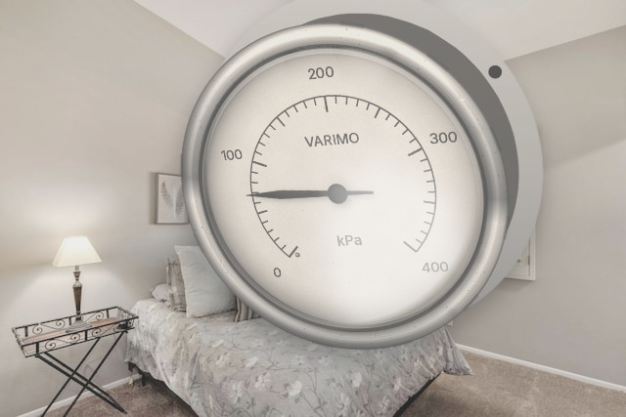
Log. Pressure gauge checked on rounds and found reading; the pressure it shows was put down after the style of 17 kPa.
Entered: 70 kPa
